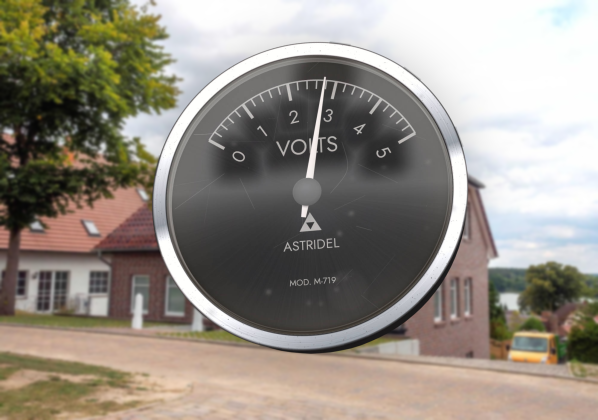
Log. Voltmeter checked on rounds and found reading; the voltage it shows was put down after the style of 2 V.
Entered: 2.8 V
